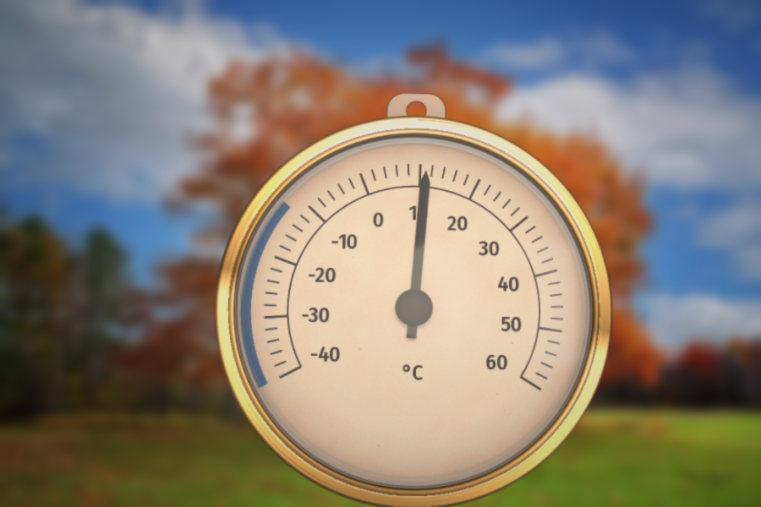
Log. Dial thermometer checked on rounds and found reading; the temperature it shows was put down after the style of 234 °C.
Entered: 11 °C
